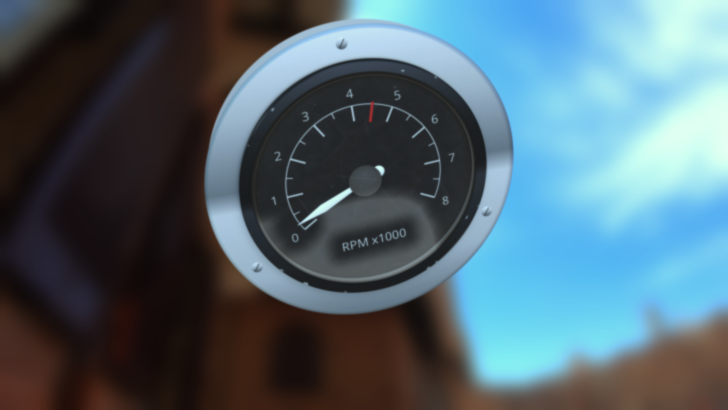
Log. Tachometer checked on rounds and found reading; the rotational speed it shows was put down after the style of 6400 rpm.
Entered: 250 rpm
